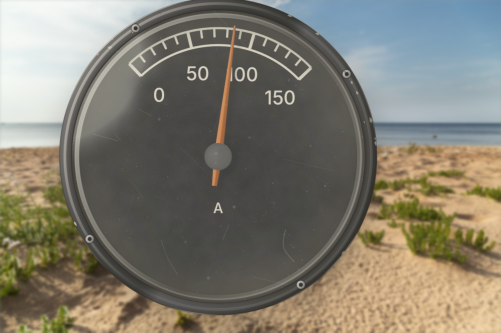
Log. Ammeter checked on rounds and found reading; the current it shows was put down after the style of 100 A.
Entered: 85 A
